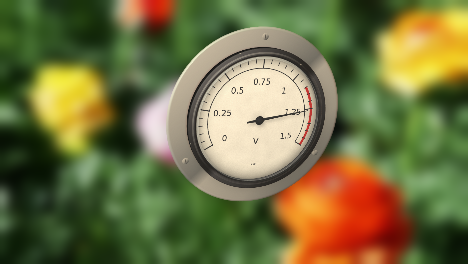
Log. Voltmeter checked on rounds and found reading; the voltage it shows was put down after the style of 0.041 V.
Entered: 1.25 V
